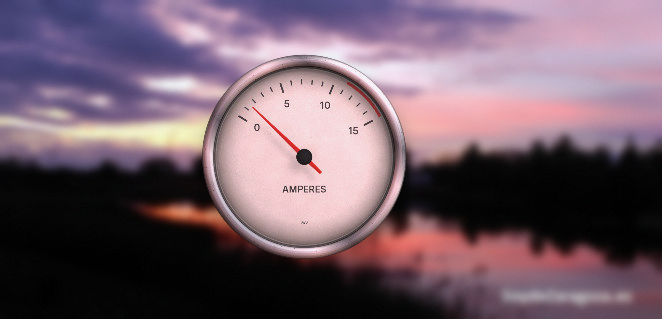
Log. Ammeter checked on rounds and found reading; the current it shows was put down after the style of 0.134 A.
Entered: 1.5 A
